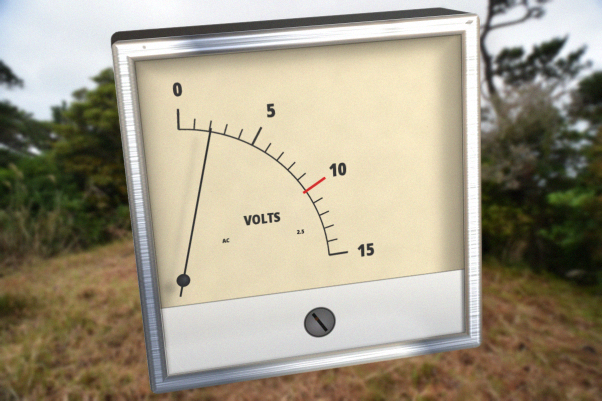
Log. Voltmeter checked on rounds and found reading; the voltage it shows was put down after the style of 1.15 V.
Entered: 2 V
